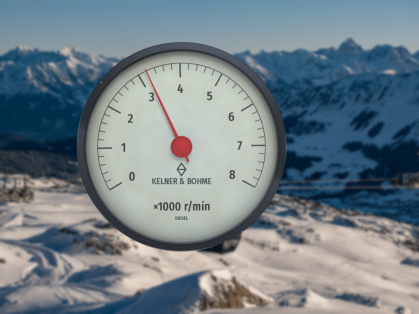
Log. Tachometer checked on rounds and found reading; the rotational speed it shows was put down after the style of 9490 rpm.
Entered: 3200 rpm
